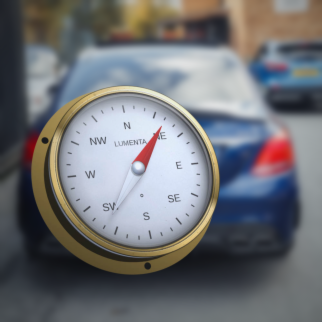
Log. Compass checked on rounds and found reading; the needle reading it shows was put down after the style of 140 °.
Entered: 40 °
